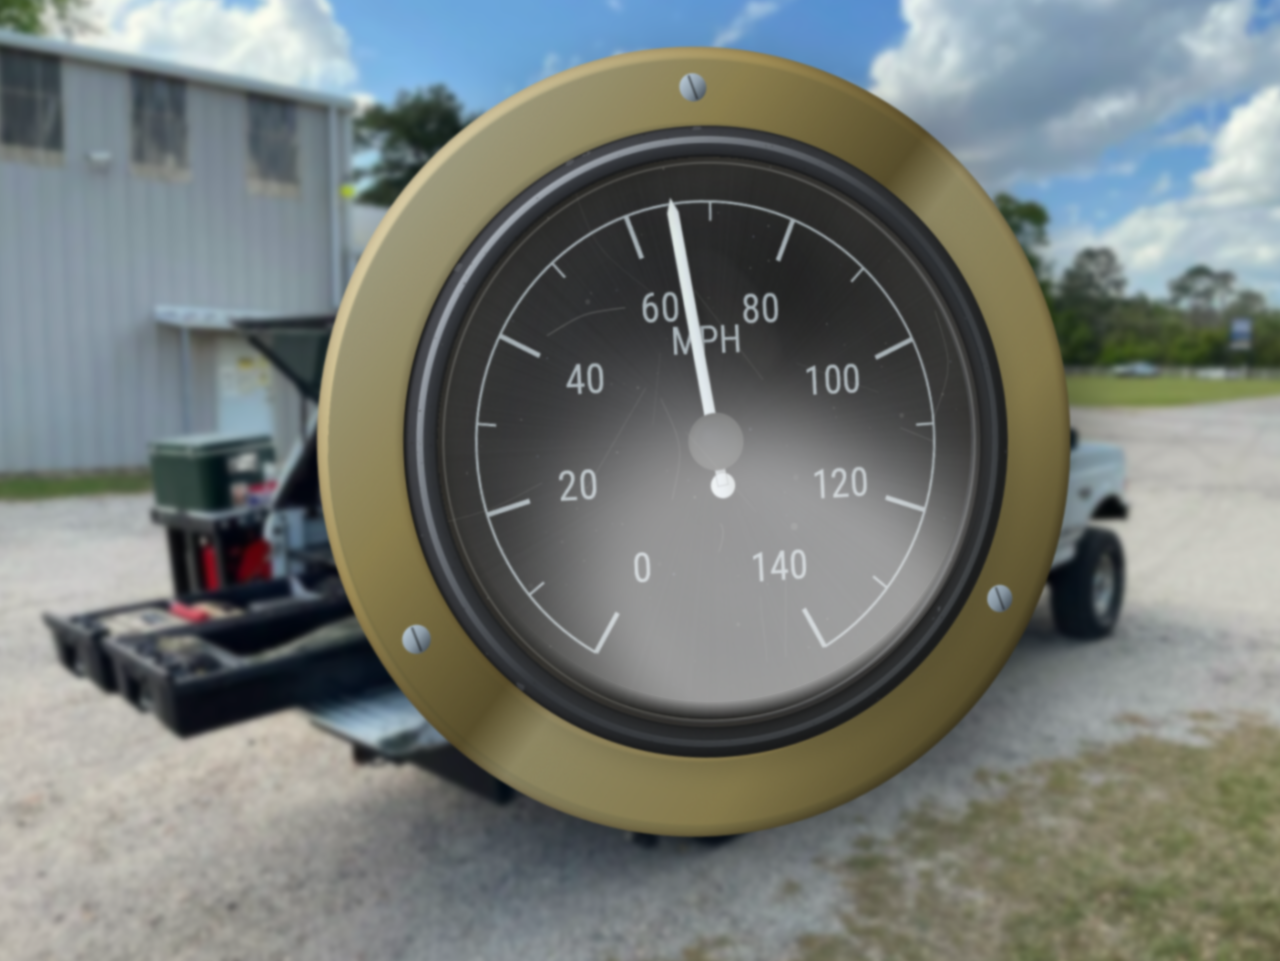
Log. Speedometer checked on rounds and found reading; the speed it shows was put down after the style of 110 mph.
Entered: 65 mph
